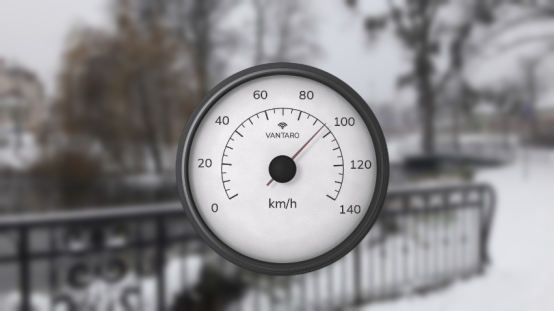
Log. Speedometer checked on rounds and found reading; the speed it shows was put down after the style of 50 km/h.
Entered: 95 km/h
